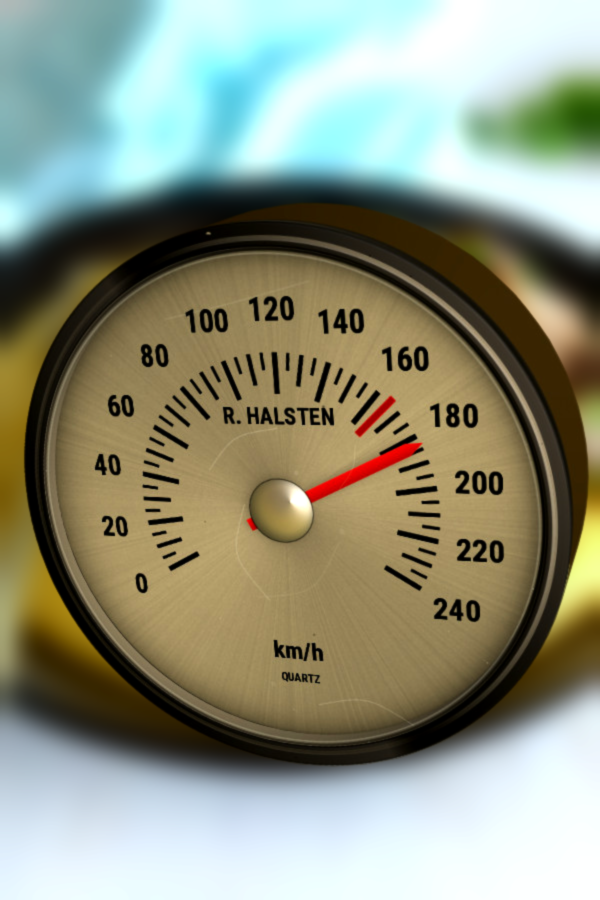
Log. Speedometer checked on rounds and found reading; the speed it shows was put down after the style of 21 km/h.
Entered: 182.5 km/h
